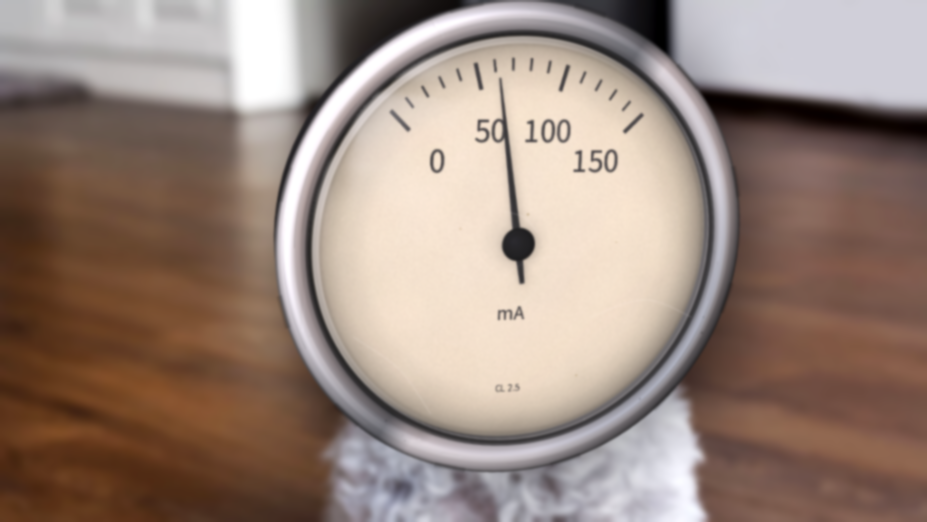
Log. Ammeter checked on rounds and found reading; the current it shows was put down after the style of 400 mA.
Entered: 60 mA
